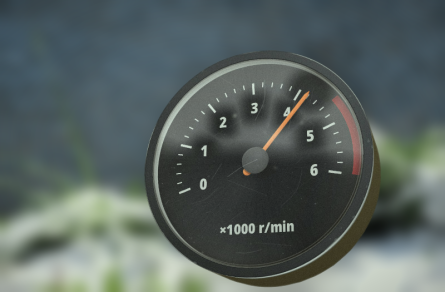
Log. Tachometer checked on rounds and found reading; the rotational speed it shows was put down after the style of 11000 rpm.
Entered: 4200 rpm
